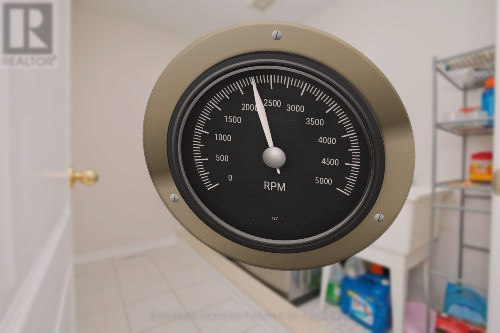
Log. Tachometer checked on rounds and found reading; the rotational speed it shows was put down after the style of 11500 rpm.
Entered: 2250 rpm
